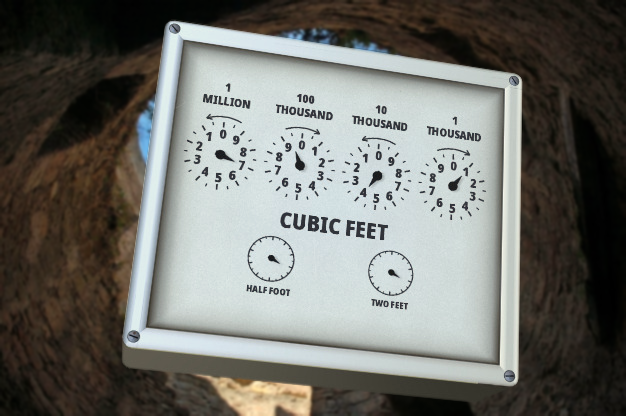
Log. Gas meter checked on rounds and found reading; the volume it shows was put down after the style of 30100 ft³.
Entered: 694100 ft³
